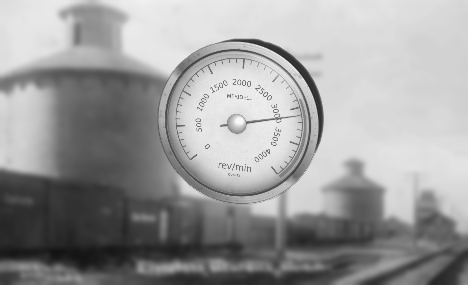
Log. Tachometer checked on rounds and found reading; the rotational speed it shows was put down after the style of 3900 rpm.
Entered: 3100 rpm
